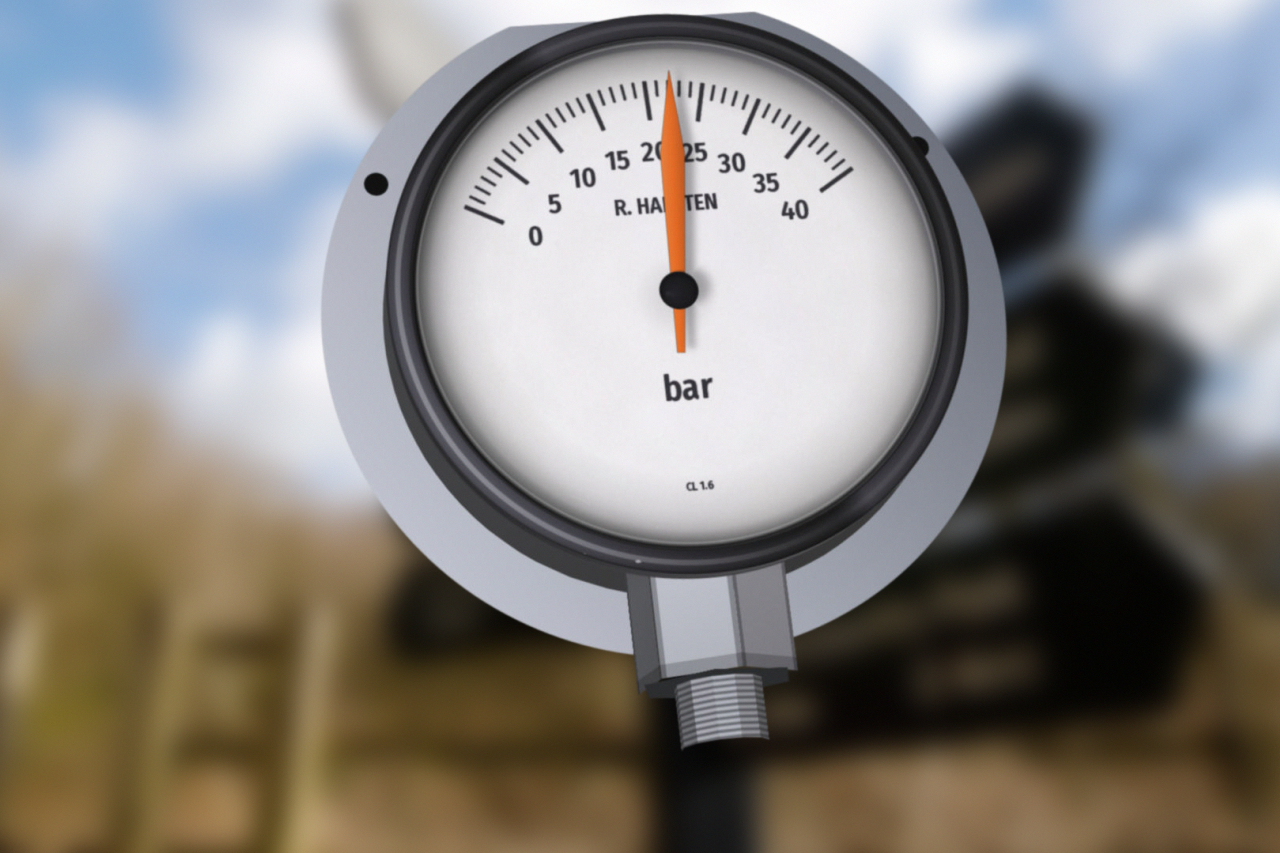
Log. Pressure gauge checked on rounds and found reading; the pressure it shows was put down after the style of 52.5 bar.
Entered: 22 bar
